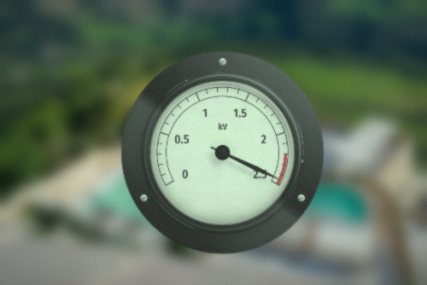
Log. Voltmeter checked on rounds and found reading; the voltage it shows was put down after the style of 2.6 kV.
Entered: 2.45 kV
